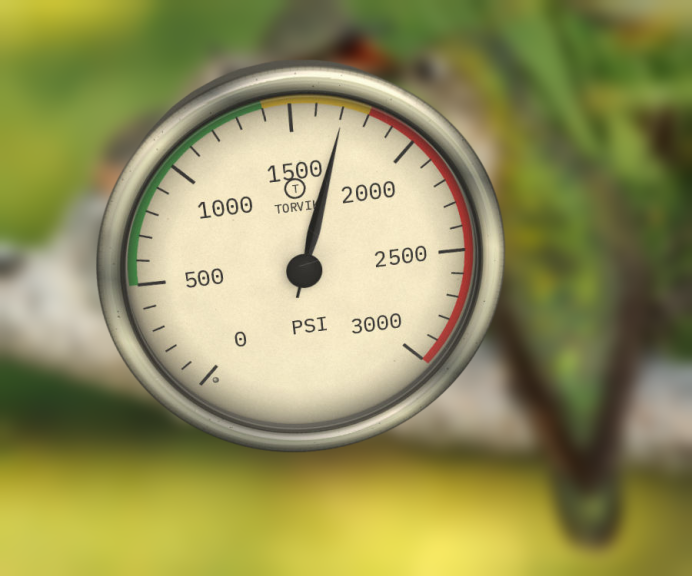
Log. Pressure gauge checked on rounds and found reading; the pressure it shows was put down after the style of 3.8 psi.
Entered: 1700 psi
